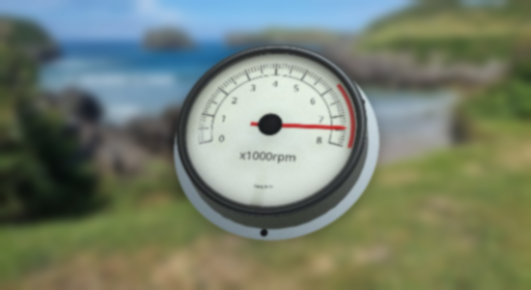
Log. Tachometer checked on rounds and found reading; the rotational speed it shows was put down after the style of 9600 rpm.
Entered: 7500 rpm
